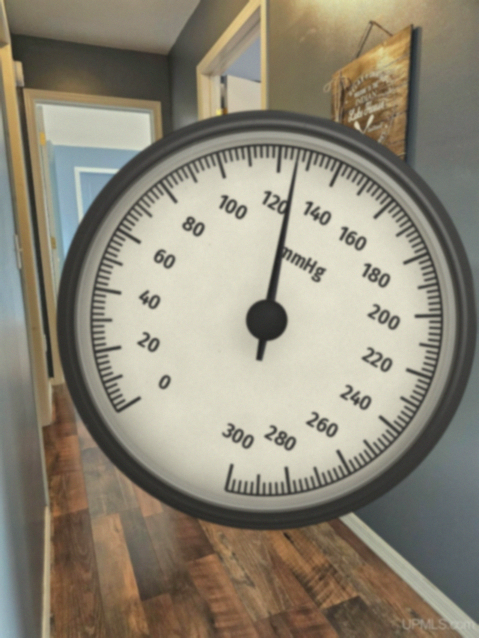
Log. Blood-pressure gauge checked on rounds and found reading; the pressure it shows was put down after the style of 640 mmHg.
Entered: 126 mmHg
